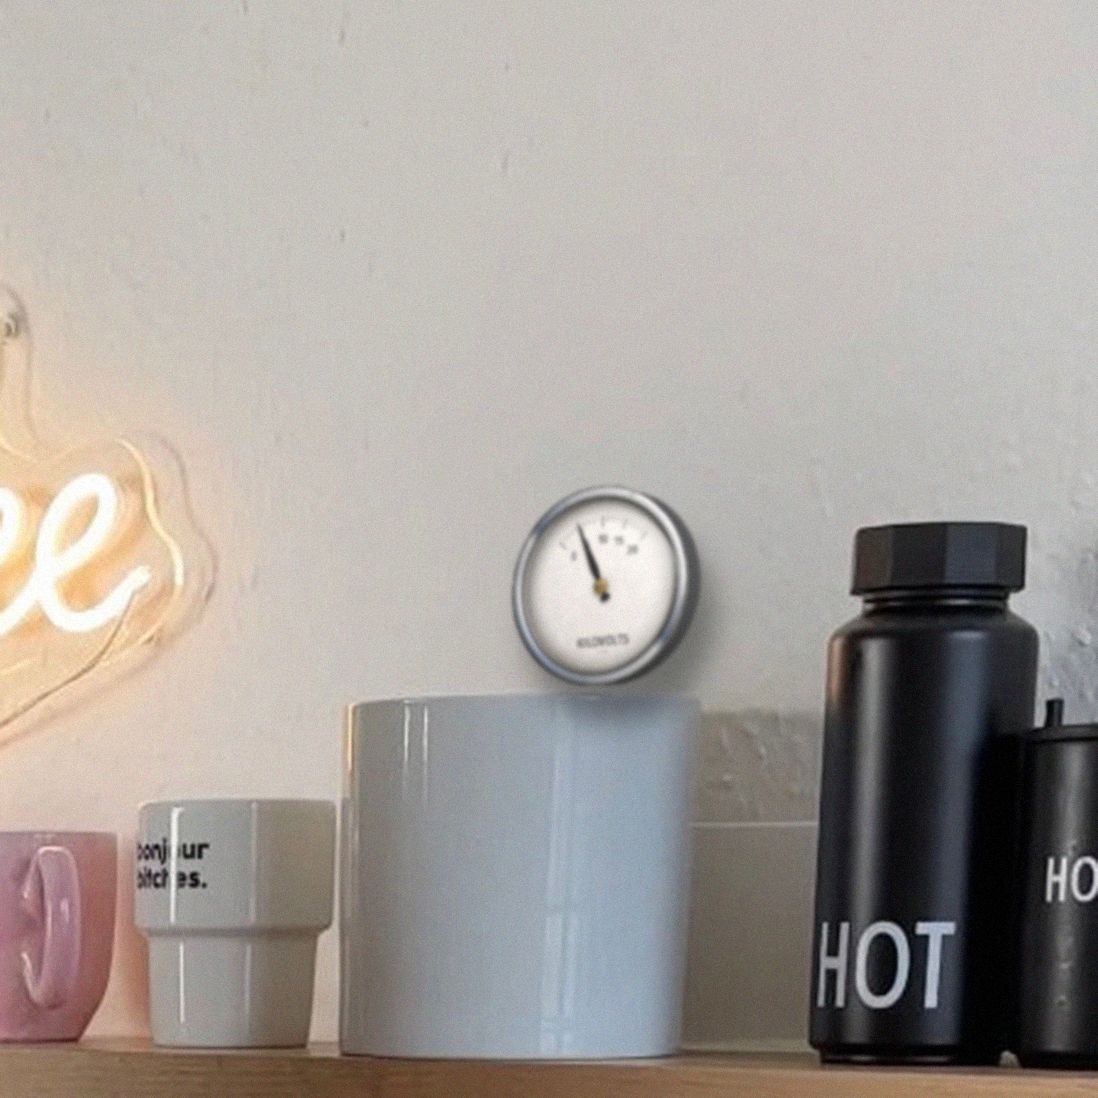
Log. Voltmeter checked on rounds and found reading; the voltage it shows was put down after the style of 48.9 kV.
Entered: 5 kV
